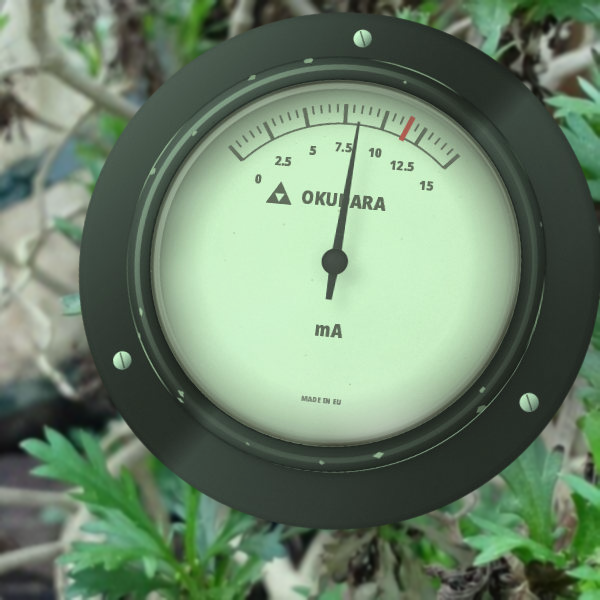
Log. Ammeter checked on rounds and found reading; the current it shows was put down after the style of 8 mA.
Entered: 8.5 mA
